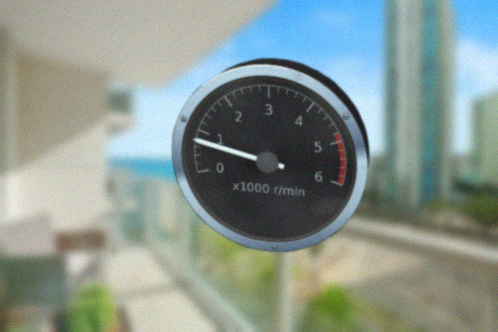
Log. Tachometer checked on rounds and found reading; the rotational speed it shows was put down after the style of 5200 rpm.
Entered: 800 rpm
